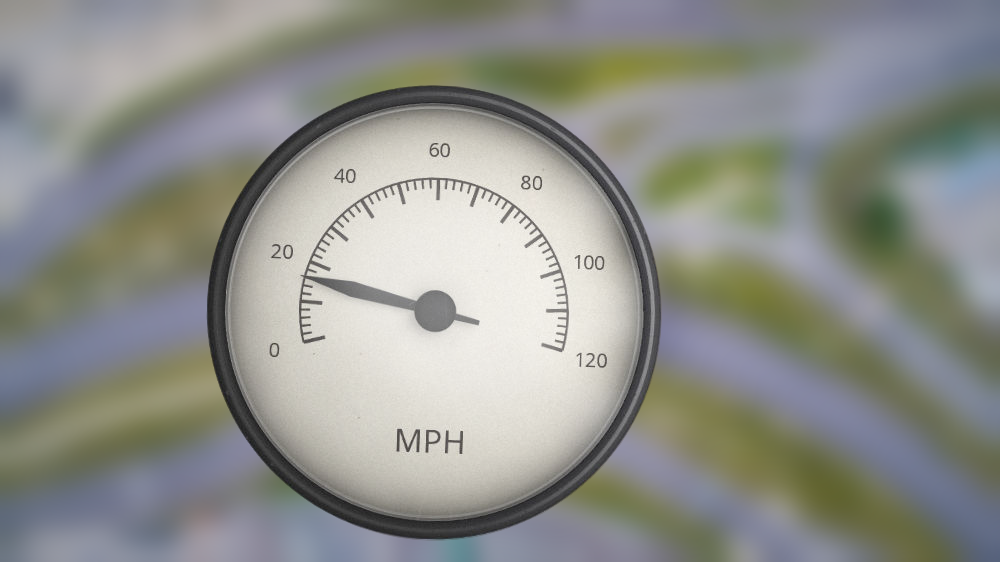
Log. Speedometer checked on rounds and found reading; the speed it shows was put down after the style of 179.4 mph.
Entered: 16 mph
